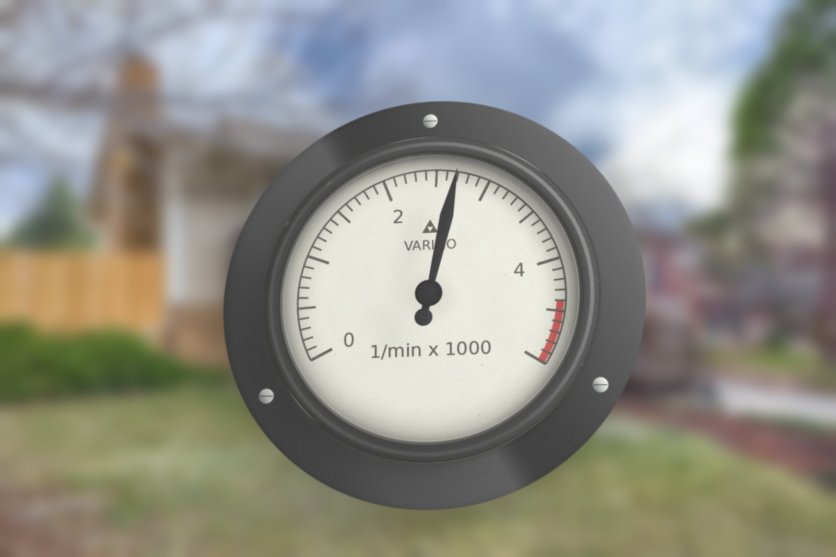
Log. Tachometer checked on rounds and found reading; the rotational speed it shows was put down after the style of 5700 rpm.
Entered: 2700 rpm
